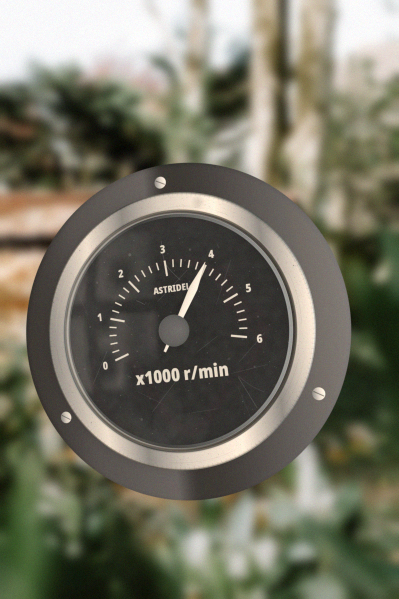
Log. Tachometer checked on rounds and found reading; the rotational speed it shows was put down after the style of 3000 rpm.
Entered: 4000 rpm
